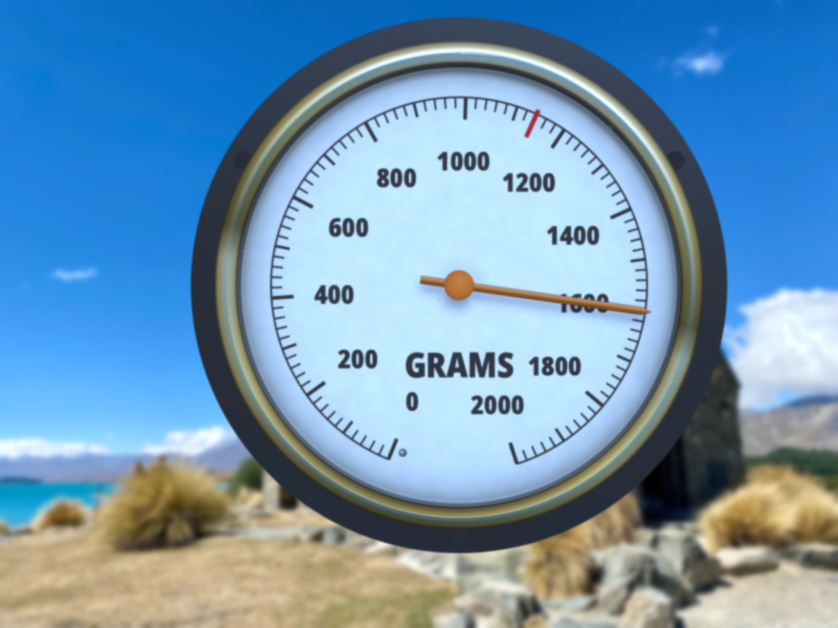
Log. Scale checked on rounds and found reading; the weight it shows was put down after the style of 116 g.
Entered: 1600 g
